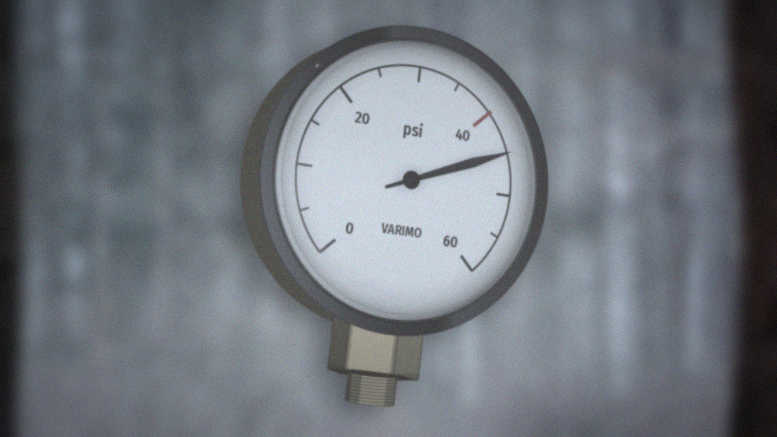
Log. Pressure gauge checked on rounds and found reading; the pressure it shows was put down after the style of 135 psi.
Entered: 45 psi
